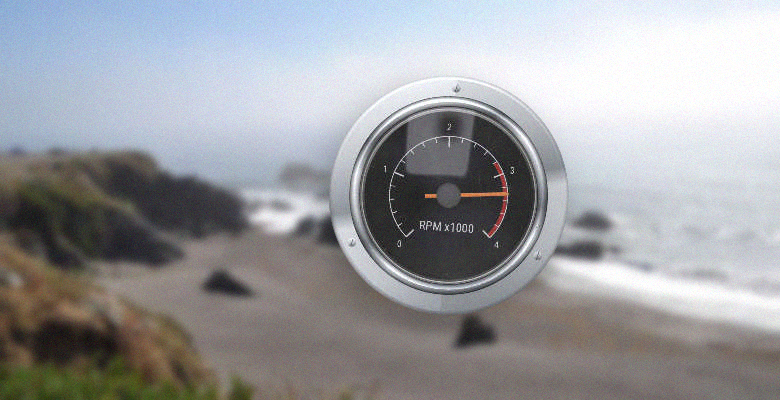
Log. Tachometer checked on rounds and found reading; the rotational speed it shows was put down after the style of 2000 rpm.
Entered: 3300 rpm
